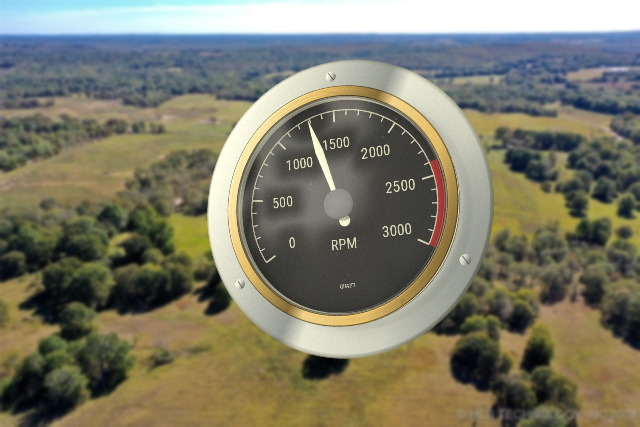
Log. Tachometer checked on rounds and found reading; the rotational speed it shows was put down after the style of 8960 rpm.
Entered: 1300 rpm
